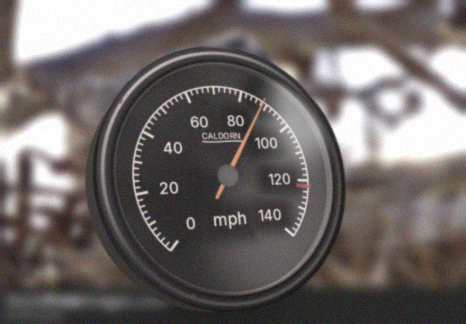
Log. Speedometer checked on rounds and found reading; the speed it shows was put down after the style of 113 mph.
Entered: 88 mph
